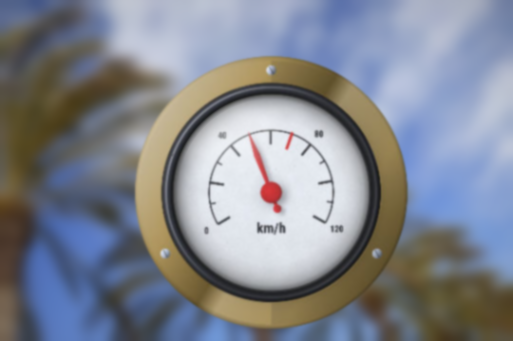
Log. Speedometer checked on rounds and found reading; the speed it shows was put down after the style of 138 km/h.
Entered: 50 km/h
